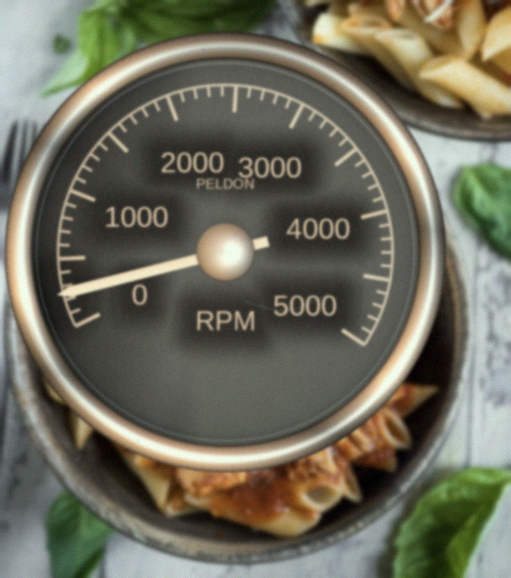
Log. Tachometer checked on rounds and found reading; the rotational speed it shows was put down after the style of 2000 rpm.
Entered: 250 rpm
